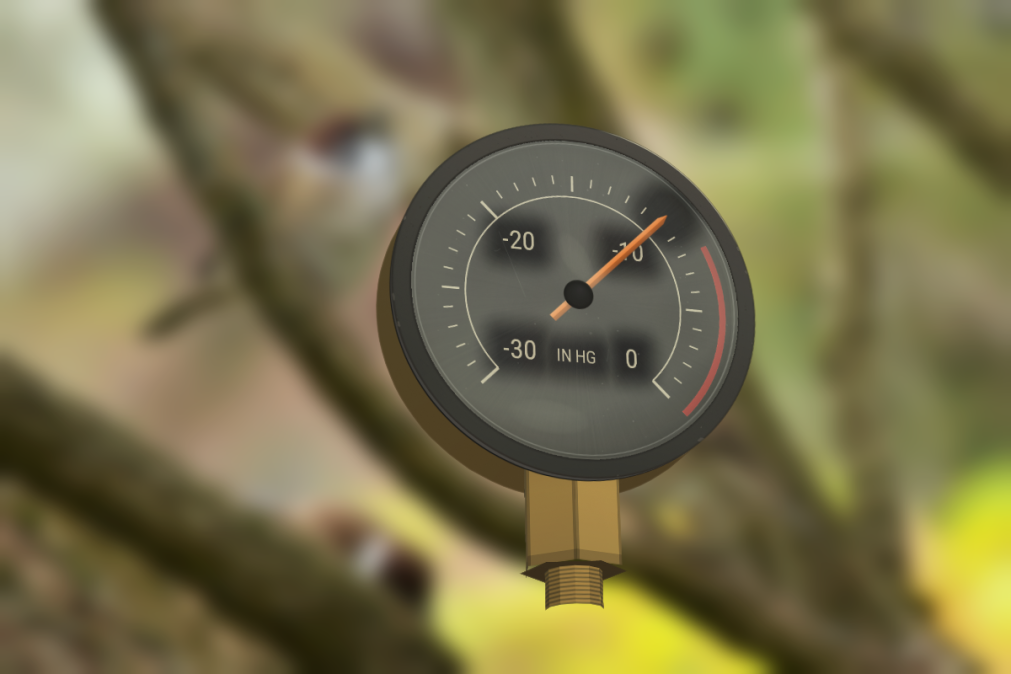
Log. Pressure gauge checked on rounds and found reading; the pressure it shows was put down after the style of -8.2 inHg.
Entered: -10 inHg
